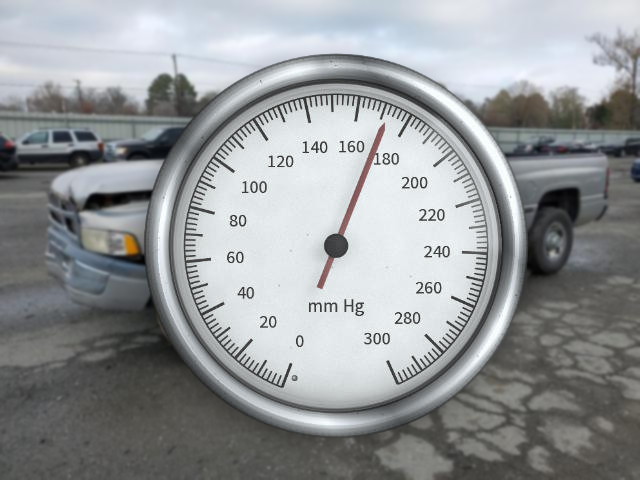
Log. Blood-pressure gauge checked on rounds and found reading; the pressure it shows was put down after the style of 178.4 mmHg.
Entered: 172 mmHg
